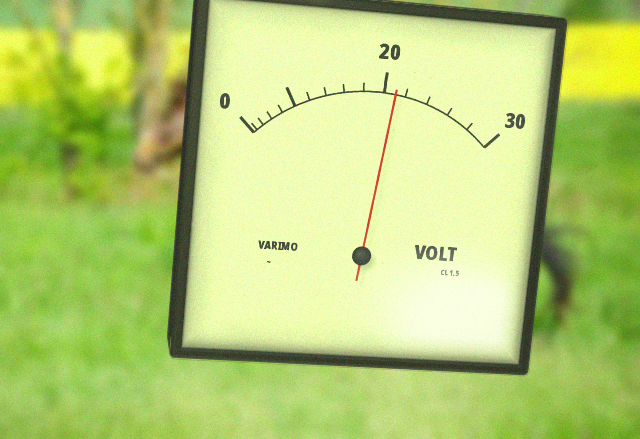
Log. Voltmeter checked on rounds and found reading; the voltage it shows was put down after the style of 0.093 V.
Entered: 21 V
